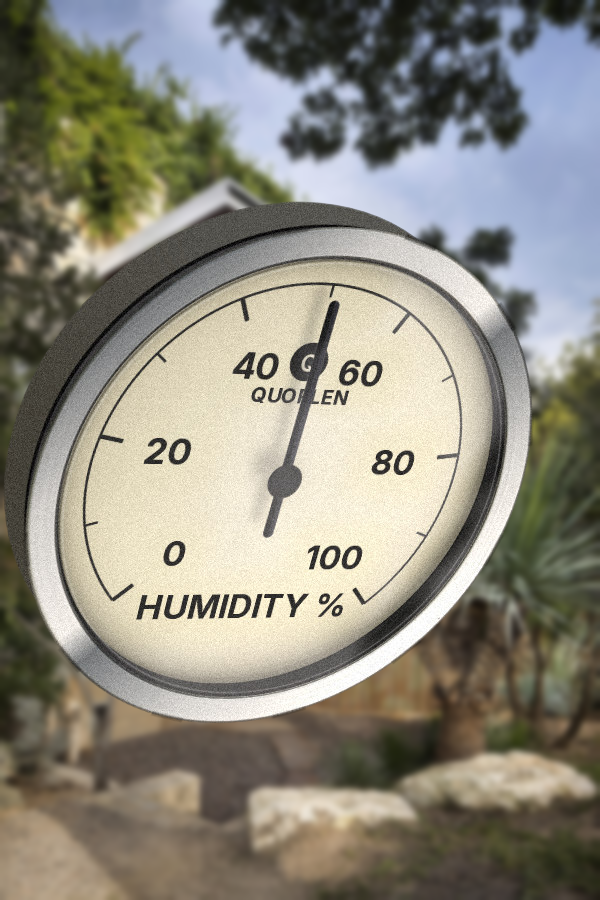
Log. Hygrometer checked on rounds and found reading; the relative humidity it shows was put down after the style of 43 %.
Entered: 50 %
